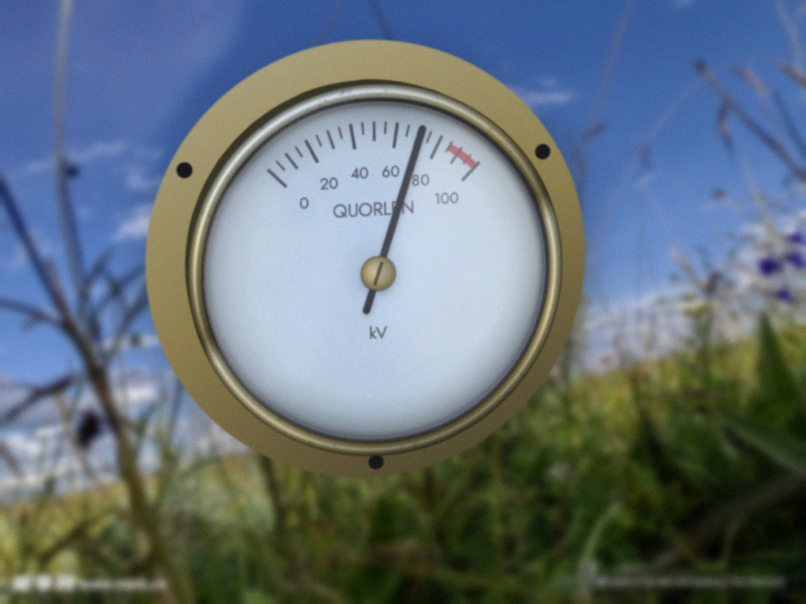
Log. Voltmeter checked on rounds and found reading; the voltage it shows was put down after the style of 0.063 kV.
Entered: 70 kV
